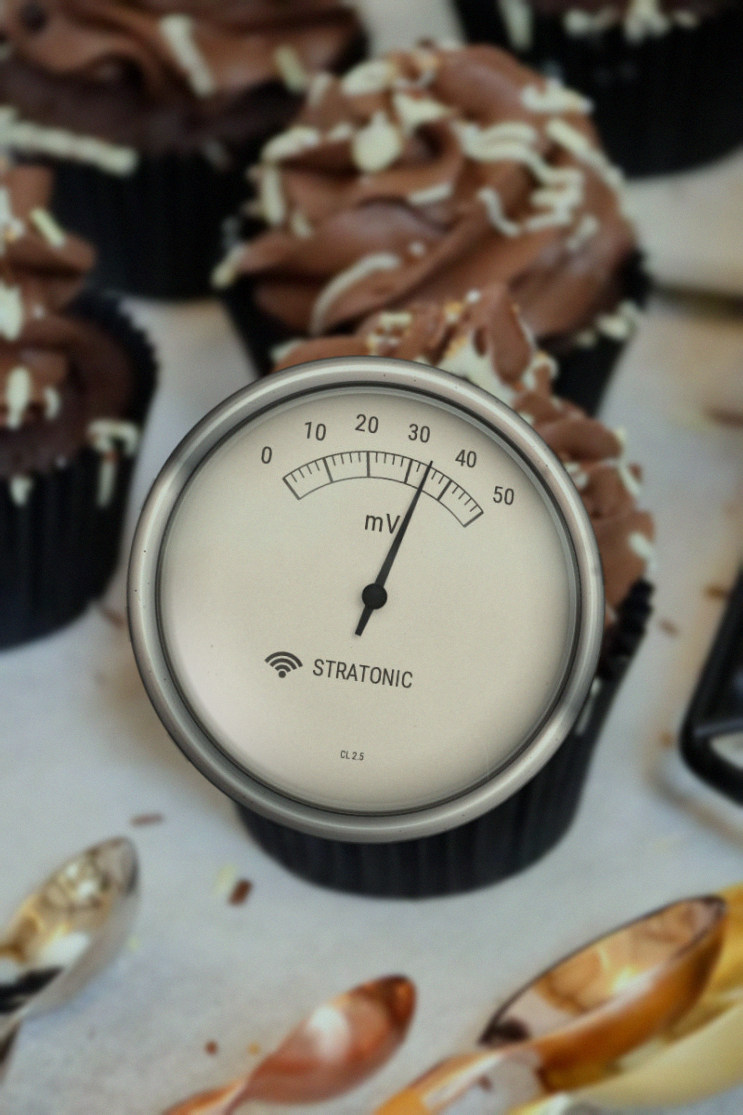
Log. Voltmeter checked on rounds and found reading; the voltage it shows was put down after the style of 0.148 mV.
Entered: 34 mV
